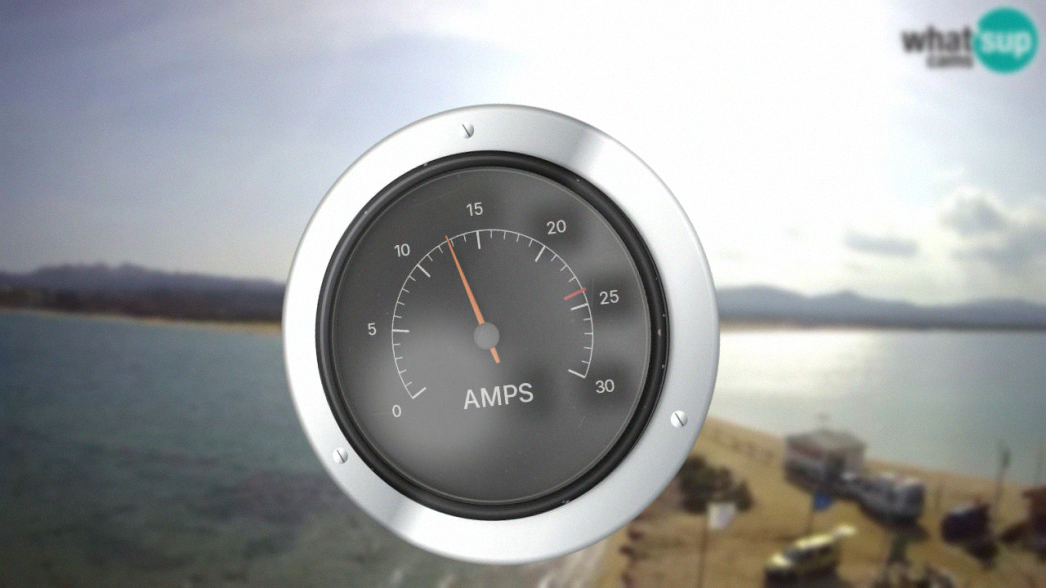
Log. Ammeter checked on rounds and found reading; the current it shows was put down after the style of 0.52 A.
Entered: 13 A
